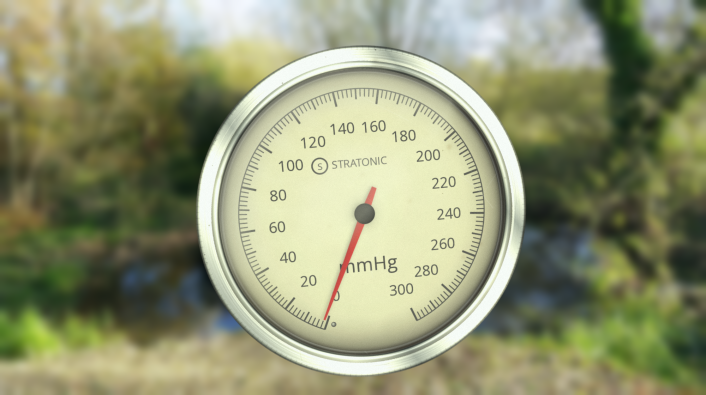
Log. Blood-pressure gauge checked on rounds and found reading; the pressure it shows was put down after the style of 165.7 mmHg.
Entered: 2 mmHg
